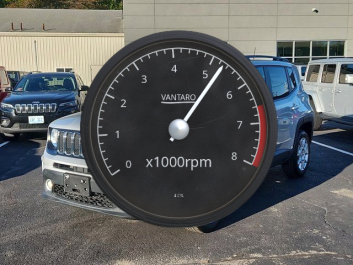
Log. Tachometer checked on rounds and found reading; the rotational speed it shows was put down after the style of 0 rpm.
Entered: 5300 rpm
